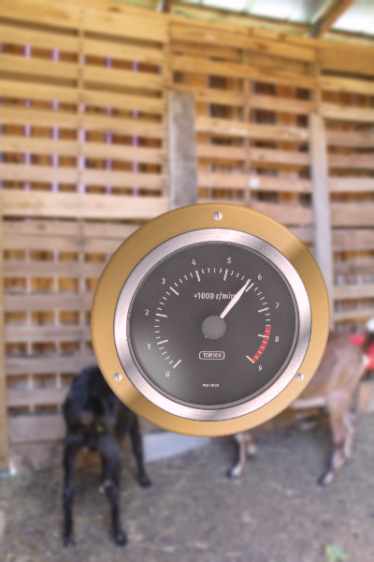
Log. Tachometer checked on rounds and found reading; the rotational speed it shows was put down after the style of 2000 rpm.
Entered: 5800 rpm
